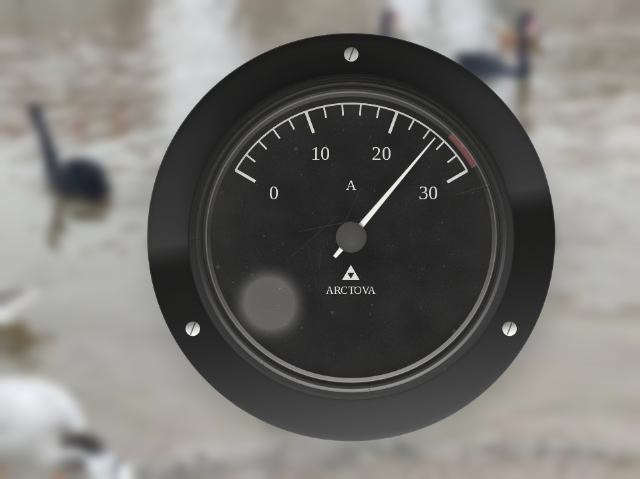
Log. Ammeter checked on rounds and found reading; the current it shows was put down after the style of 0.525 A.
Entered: 25 A
